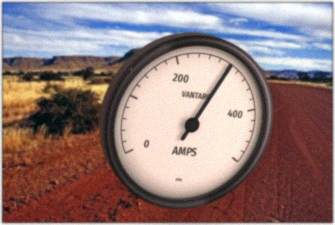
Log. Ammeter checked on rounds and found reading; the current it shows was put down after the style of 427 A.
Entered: 300 A
